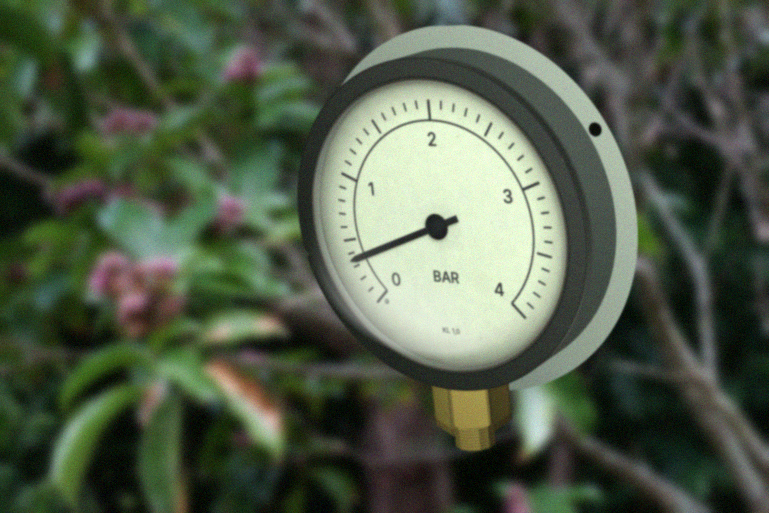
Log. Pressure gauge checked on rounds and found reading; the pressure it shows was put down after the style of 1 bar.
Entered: 0.35 bar
